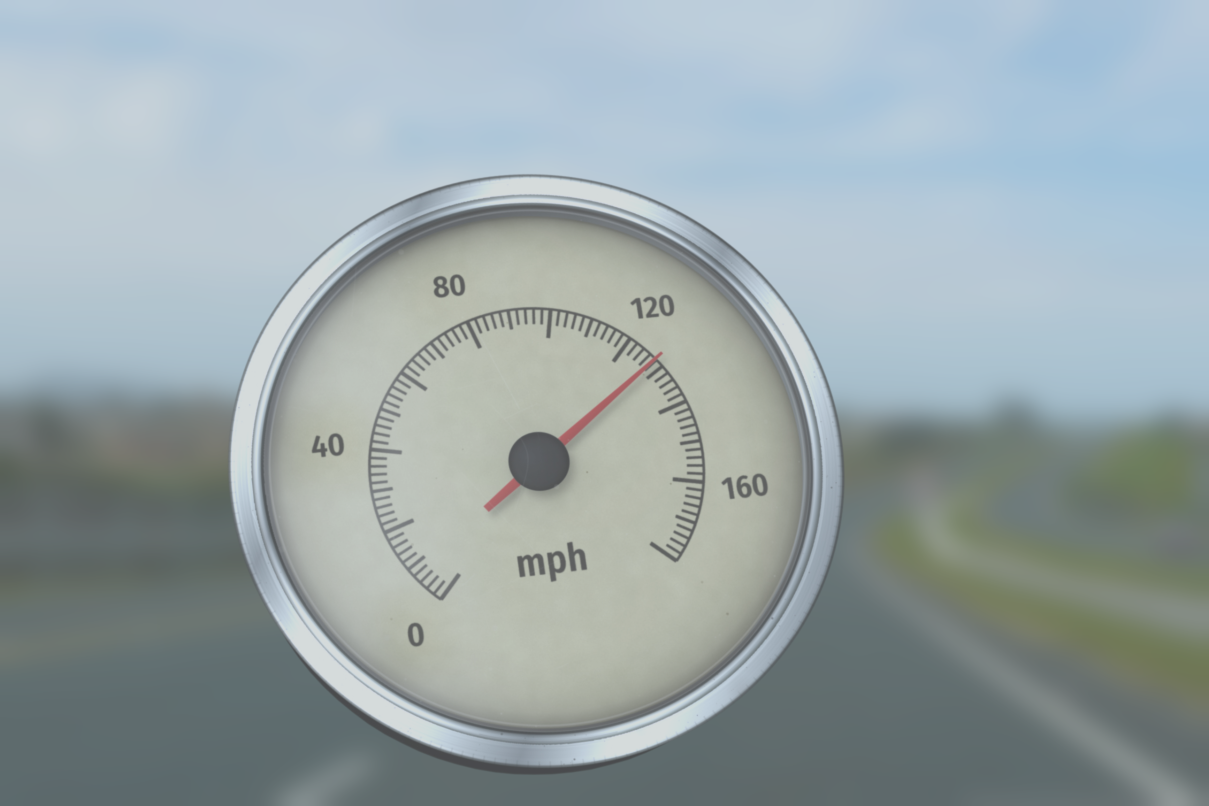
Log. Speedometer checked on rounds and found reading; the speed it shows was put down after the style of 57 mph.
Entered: 128 mph
